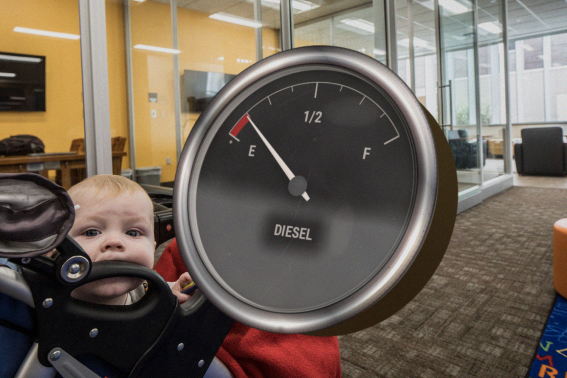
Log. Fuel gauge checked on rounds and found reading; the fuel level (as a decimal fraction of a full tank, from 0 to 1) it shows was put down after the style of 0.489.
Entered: 0.125
